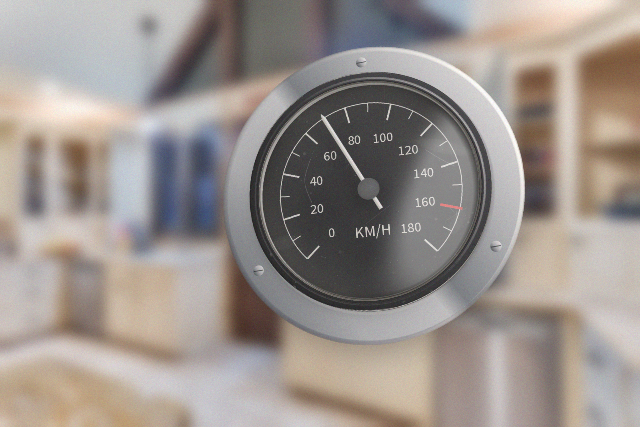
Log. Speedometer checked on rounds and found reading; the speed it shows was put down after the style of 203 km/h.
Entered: 70 km/h
